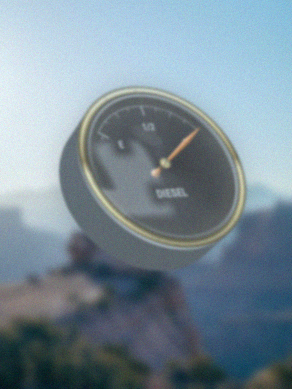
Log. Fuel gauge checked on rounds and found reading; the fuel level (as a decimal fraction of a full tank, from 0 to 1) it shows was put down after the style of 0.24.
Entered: 1
